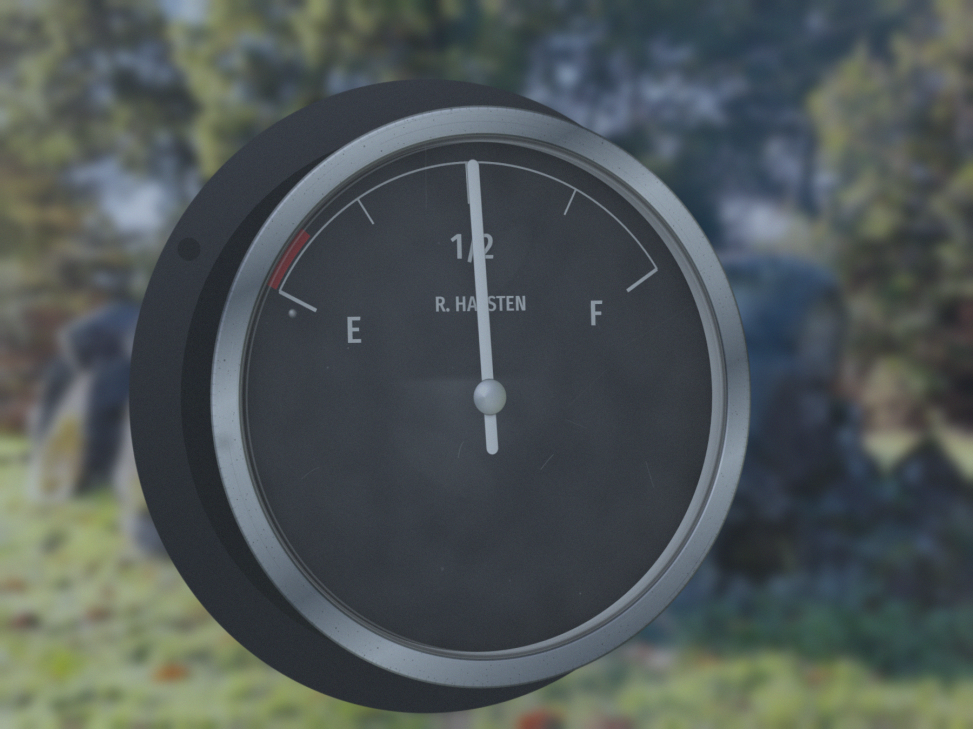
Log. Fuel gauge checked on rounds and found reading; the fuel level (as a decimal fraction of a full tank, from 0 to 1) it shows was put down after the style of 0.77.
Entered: 0.5
